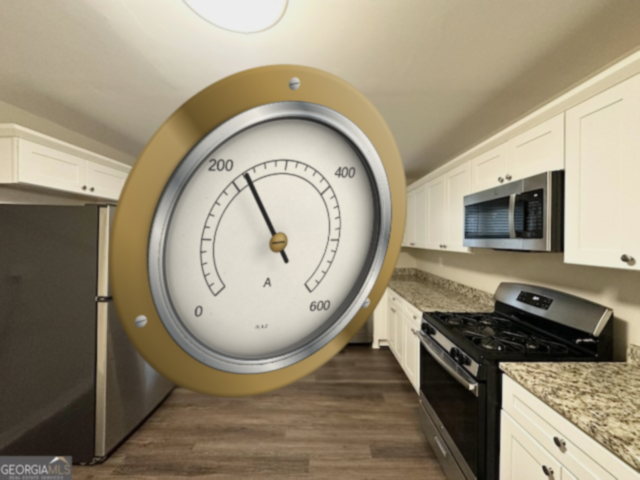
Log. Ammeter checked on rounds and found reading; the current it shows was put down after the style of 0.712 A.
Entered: 220 A
